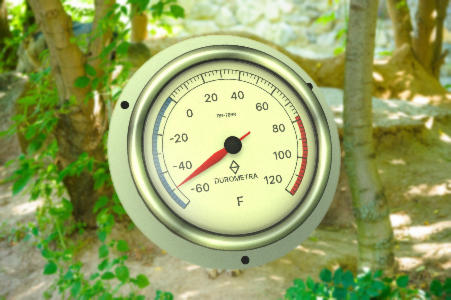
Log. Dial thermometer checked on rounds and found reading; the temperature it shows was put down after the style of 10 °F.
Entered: -50 °F
